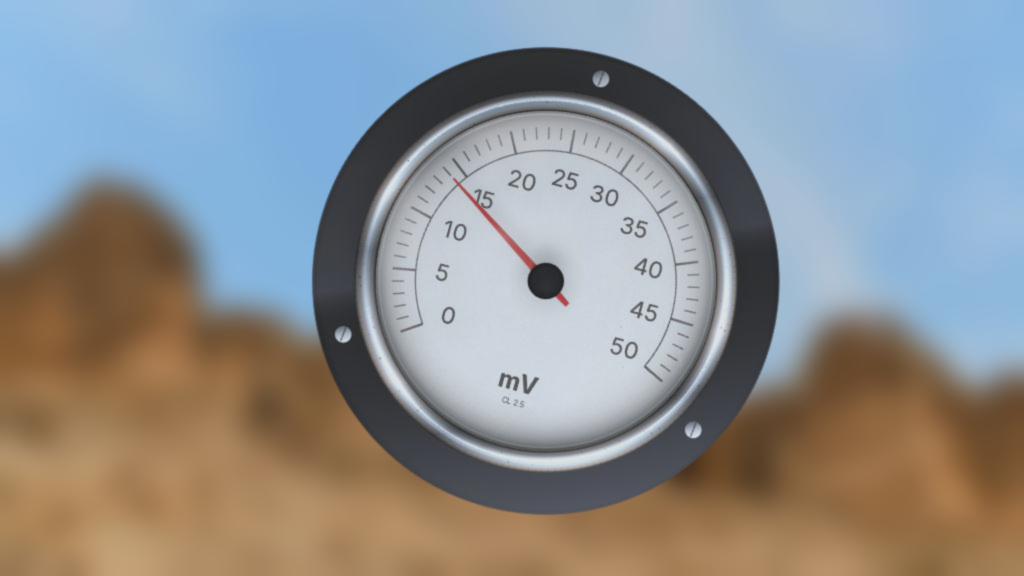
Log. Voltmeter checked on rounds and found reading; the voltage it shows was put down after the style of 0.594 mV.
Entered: 14 mV
